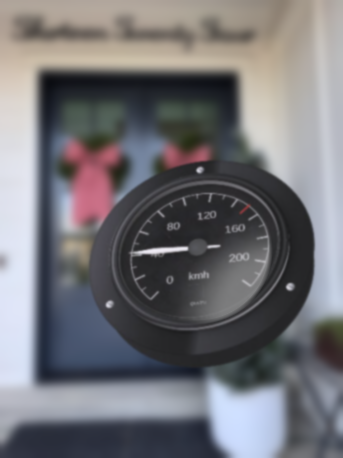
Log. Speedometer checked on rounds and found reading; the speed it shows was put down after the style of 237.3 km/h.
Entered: 40 km/h
